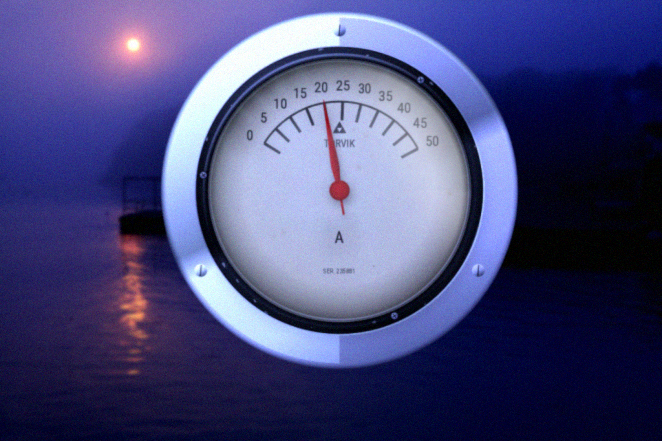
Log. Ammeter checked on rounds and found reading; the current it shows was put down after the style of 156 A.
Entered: 20 A
